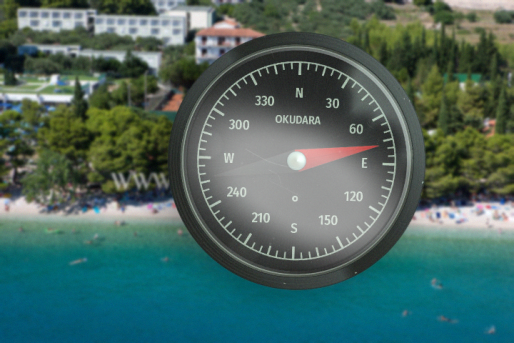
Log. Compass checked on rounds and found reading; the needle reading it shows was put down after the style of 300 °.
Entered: 77.5 °
